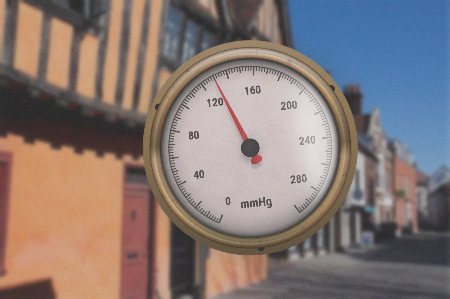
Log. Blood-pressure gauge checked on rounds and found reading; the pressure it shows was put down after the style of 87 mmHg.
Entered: 130 mmHg
